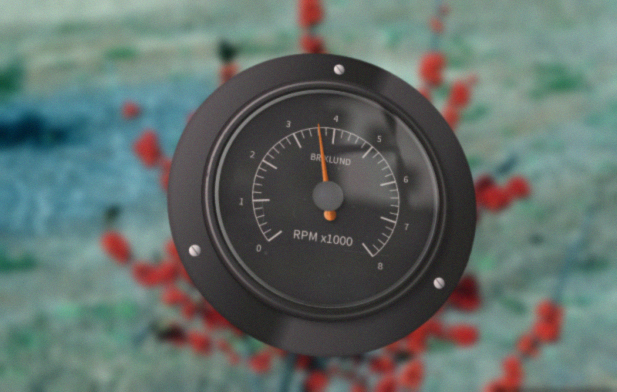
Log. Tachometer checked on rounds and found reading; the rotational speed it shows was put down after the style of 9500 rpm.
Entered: 3600 rpm
